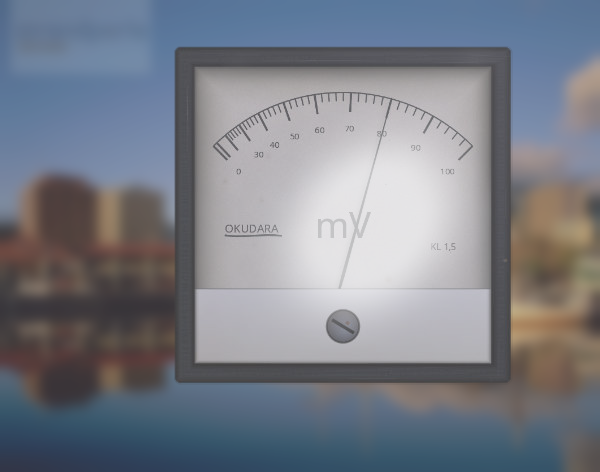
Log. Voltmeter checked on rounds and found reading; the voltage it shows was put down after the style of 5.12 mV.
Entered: 80 mV
